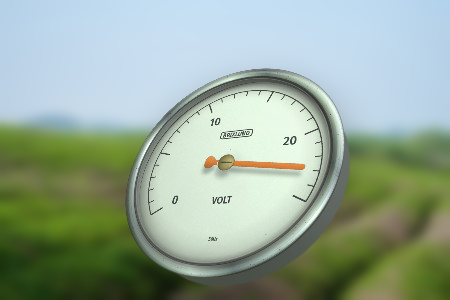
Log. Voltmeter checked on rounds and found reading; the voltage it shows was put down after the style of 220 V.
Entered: 23 V
